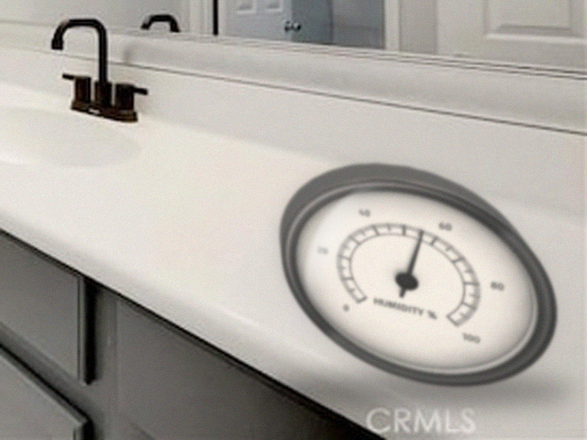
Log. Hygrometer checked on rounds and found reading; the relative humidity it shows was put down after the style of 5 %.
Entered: 55 %
